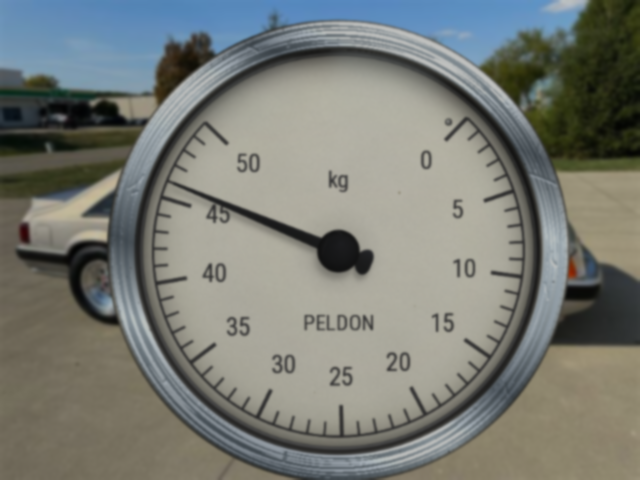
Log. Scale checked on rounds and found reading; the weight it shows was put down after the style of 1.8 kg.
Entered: 46 kg
